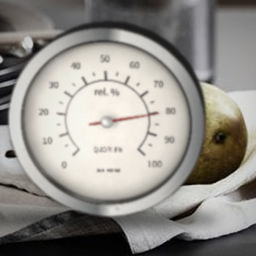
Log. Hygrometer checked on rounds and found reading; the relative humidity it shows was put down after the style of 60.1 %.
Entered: 80 %
